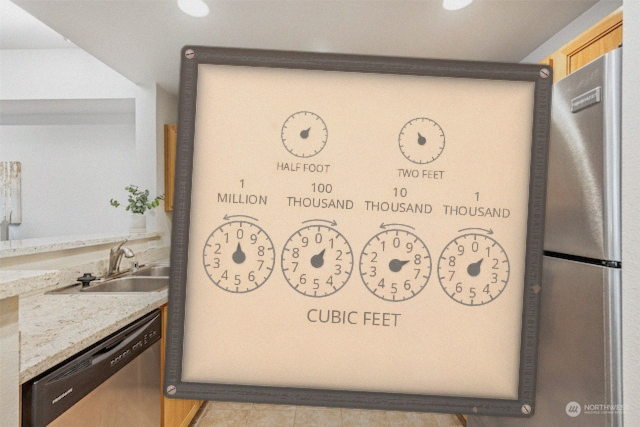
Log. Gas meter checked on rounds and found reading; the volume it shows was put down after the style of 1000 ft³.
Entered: 8100 ft³
